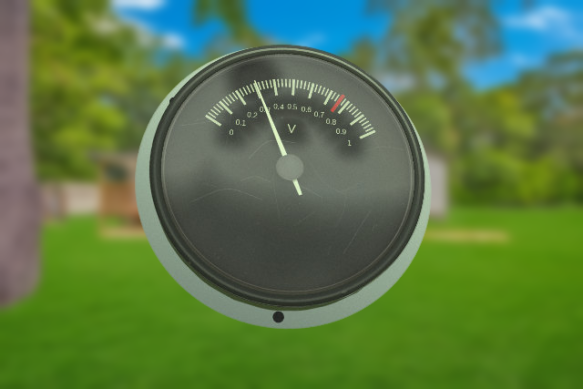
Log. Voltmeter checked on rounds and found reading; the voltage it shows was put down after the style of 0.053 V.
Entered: 0.3 V
